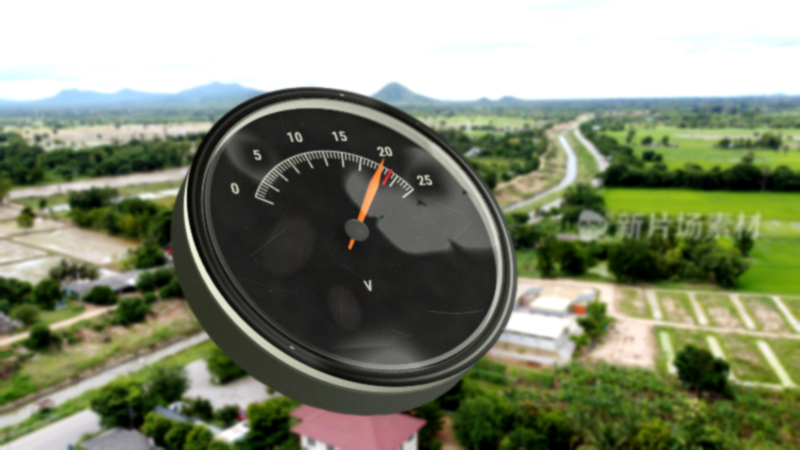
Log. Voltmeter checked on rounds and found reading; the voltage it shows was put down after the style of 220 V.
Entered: 20 V
